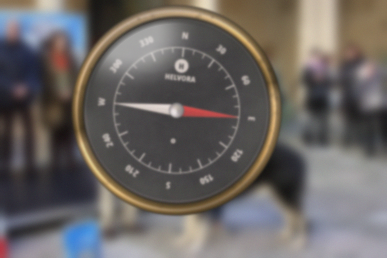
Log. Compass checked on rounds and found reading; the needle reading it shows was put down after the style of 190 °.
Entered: 90 °
